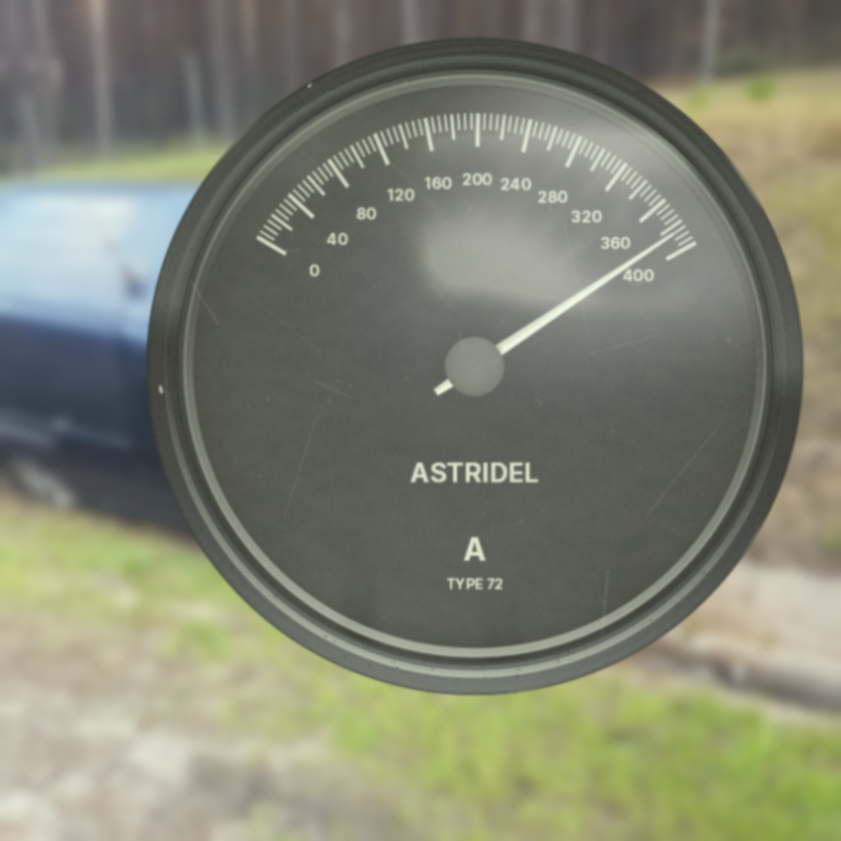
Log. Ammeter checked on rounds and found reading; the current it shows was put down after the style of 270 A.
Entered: 385 A
